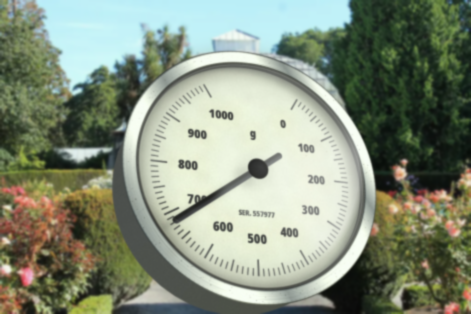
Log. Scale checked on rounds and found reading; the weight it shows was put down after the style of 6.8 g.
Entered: 680 g
